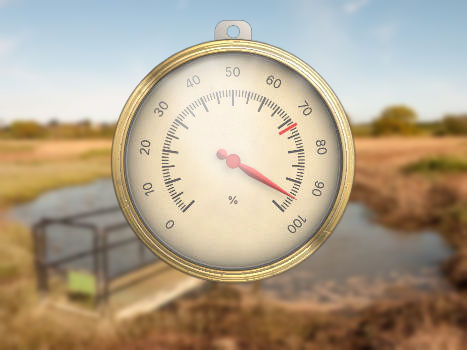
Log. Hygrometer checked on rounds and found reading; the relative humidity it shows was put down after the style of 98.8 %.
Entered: 95 %
